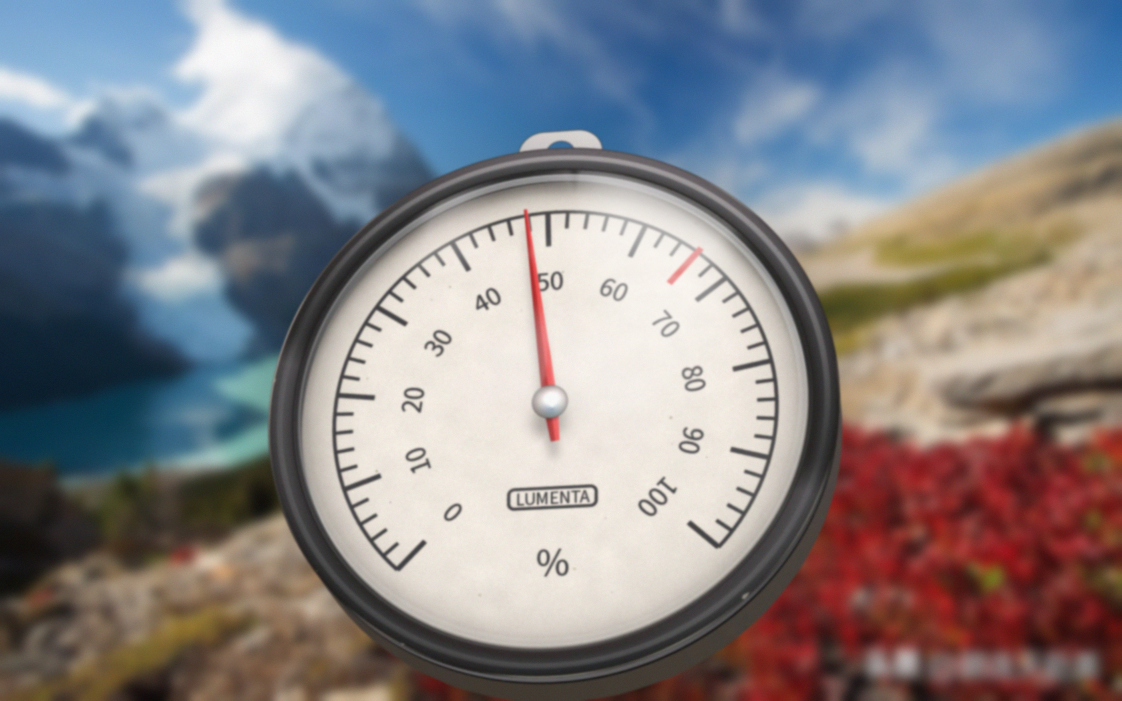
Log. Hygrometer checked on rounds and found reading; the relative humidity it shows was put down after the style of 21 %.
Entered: 48 %
